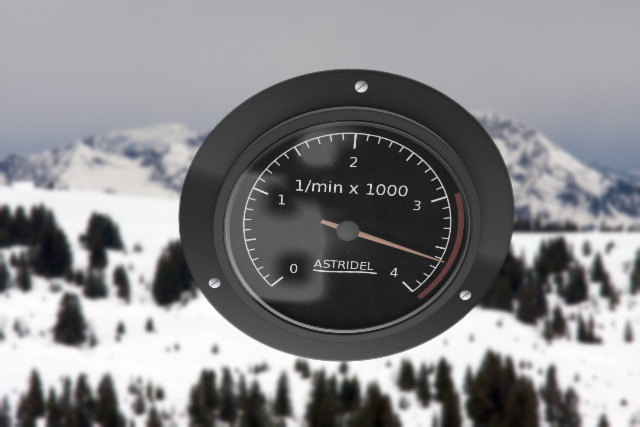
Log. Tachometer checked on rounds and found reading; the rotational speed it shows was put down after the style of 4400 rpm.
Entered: 3600 rpm
